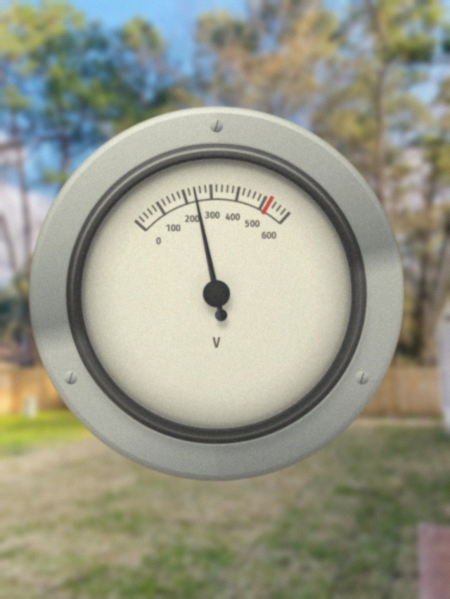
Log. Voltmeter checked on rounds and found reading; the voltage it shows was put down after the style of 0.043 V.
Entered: 240 V
